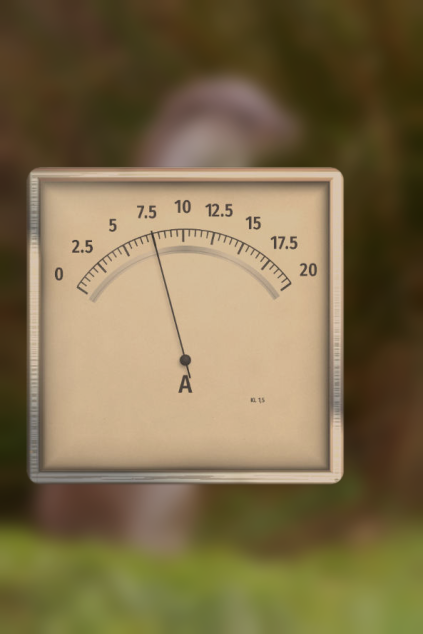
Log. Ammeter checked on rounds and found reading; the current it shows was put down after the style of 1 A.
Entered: 7.5 A
